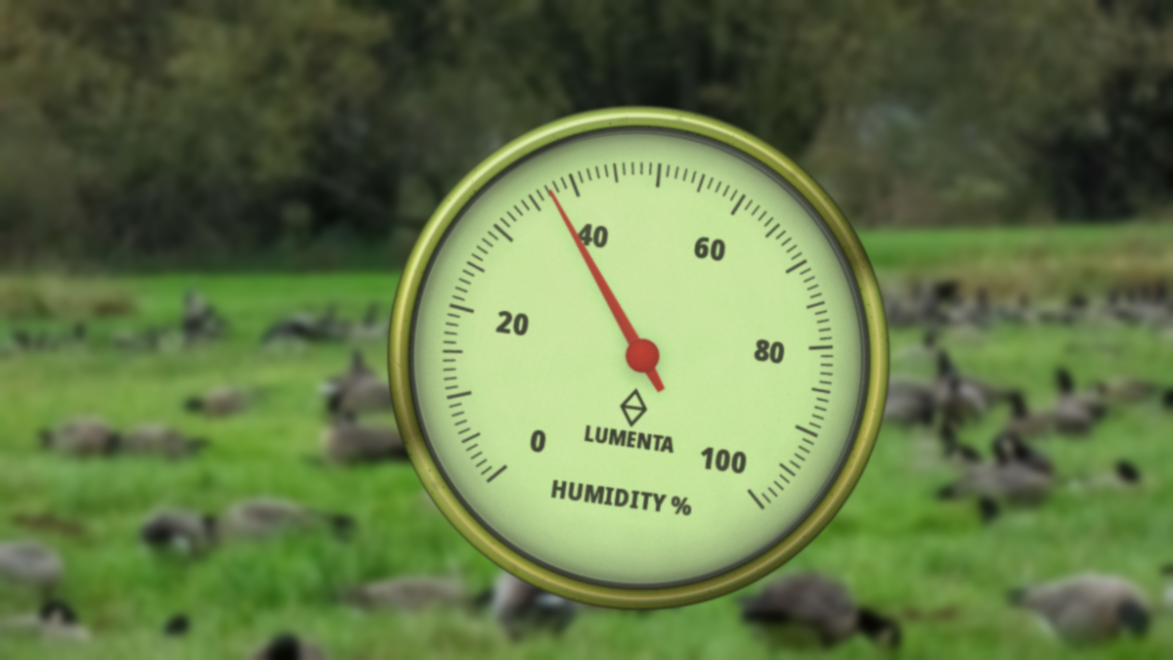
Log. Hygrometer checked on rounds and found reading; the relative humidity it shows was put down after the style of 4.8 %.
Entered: 37 %
